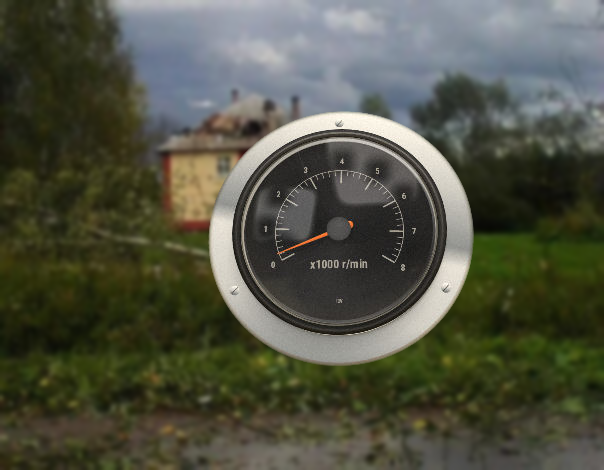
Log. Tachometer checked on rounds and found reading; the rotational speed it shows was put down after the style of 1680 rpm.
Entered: 200 rpm
